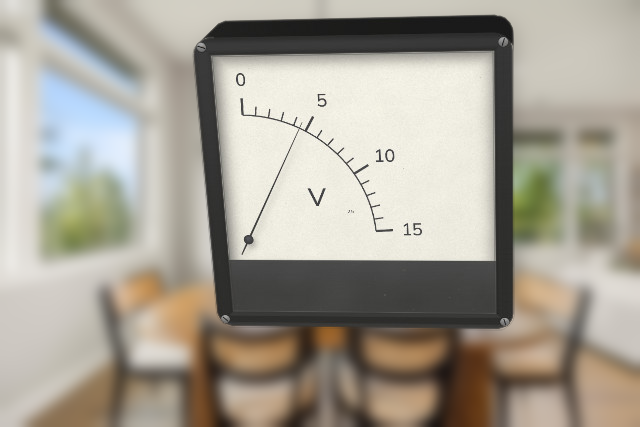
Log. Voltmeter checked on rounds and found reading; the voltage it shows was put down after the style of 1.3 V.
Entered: 4.5 V
